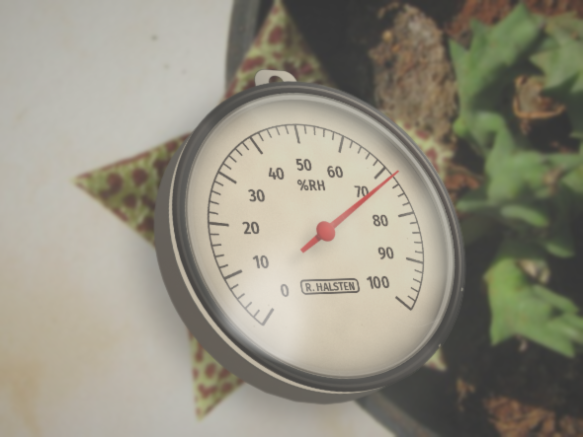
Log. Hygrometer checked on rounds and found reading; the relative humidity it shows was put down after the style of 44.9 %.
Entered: 72 %
